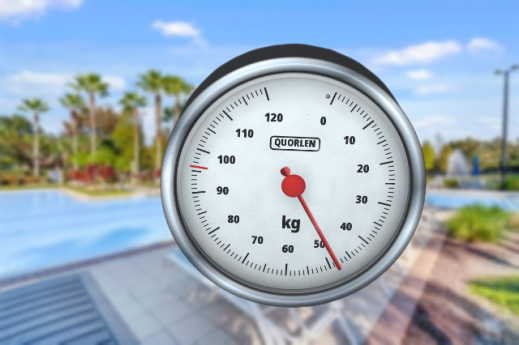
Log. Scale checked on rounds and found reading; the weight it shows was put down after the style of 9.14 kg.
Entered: 48 kg
